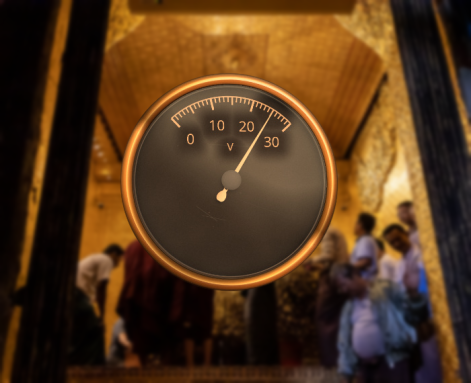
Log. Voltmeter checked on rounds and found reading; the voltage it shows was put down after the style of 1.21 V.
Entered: 25 V
